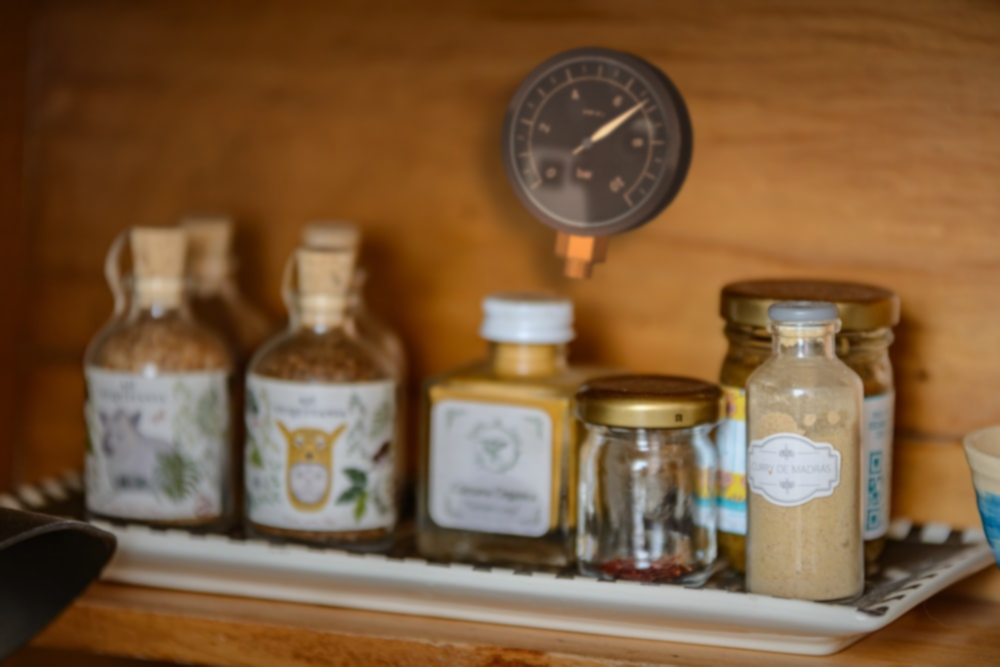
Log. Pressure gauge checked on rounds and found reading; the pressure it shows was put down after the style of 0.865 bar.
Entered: 6.75 bar
